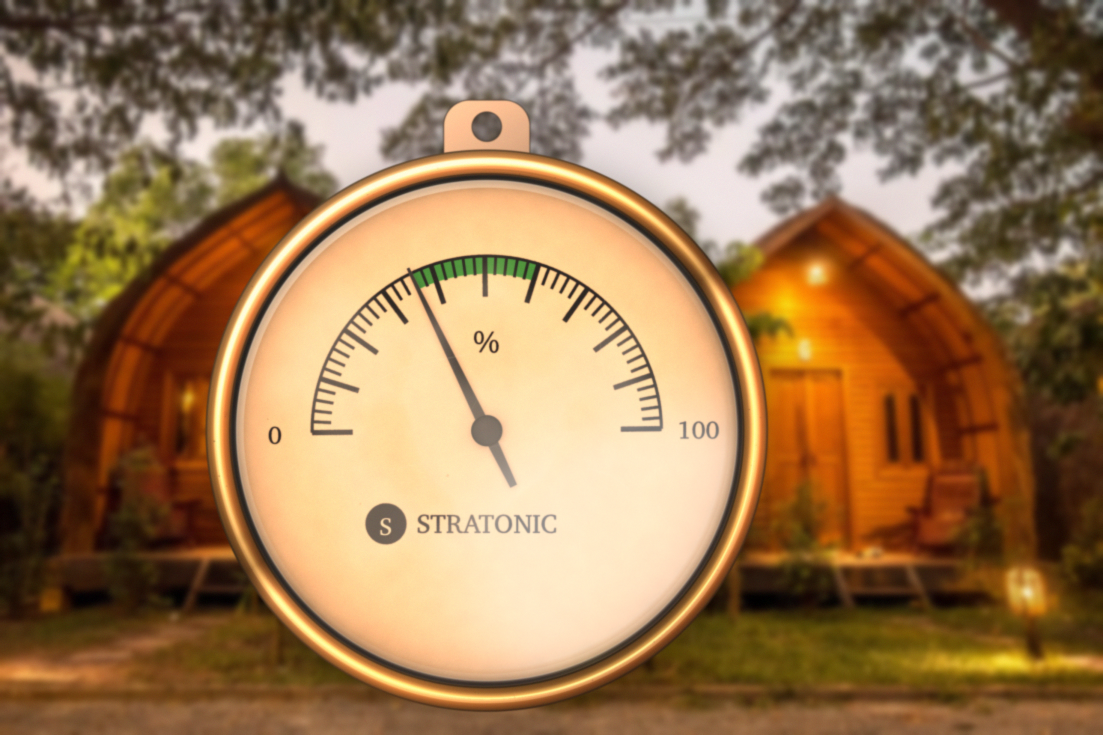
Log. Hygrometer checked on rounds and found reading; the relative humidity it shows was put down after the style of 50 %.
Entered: 36 %
